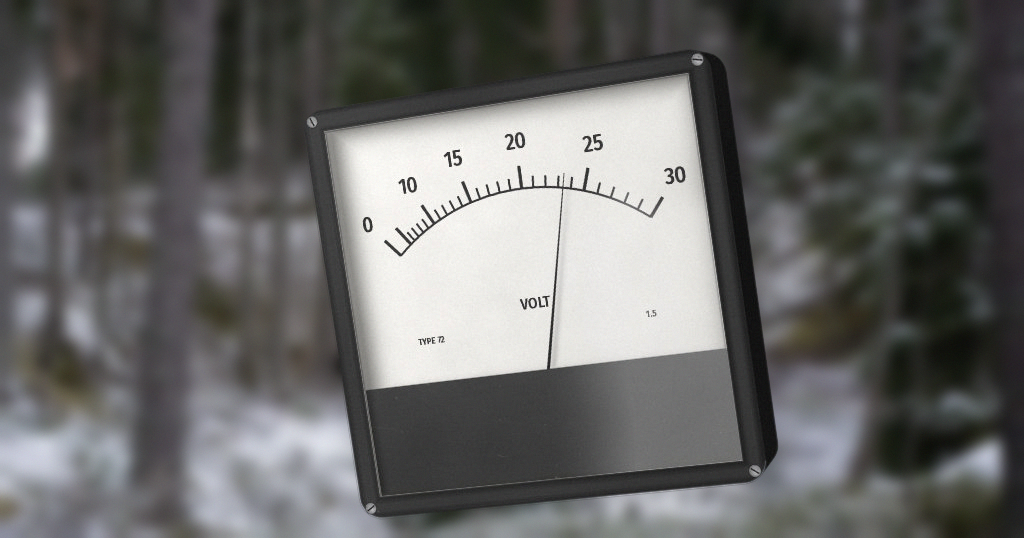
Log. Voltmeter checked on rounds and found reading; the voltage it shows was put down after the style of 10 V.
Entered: 23.5 V
